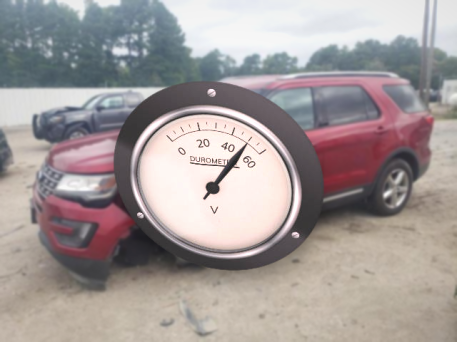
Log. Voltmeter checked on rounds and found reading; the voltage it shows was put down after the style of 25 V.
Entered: 50 V
